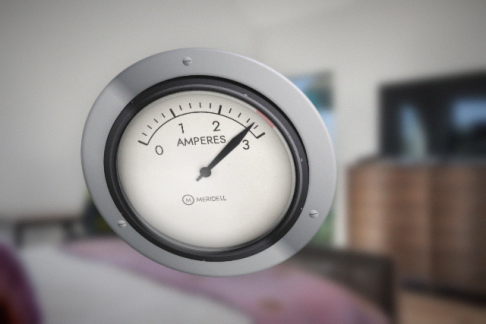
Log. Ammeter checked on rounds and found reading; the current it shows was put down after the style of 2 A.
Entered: 2.7 A
